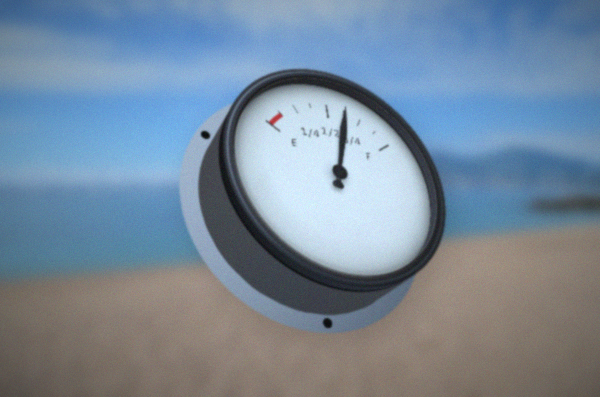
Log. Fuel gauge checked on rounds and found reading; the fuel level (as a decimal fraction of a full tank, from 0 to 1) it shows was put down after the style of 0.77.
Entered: 0.625
